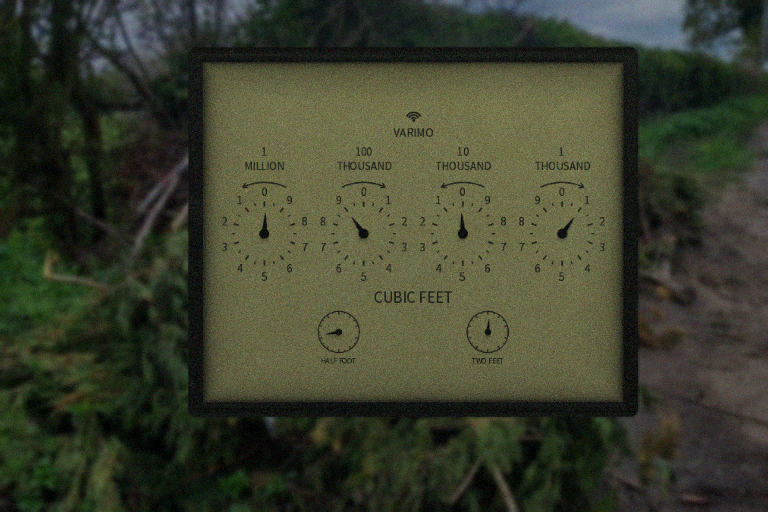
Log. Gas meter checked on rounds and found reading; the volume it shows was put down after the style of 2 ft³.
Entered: 990100 ft³
